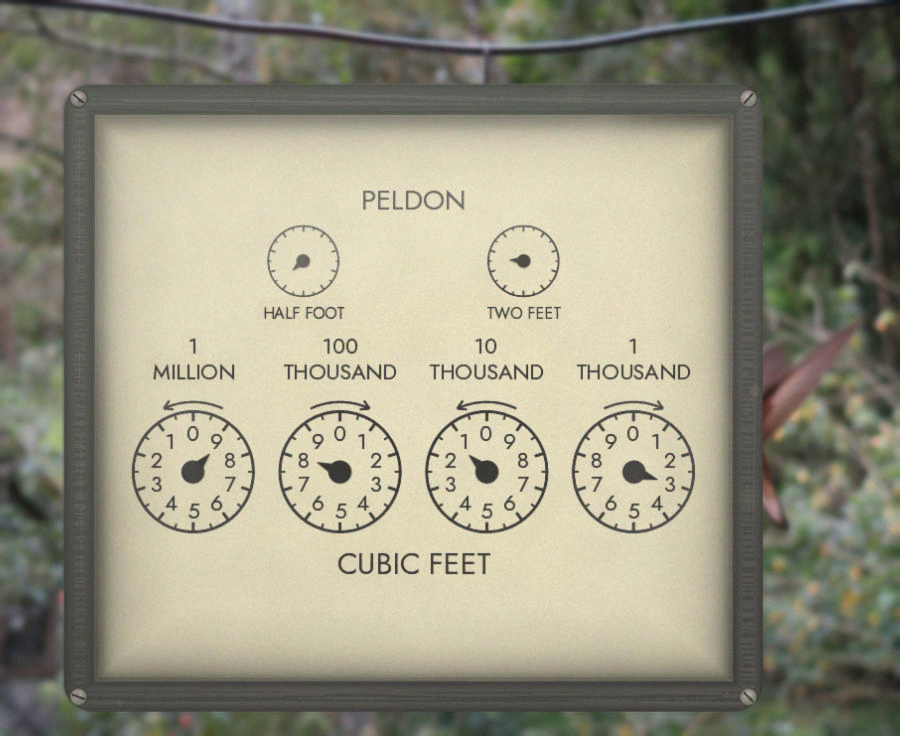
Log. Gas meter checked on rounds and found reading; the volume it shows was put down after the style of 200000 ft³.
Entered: 881300 ft³
